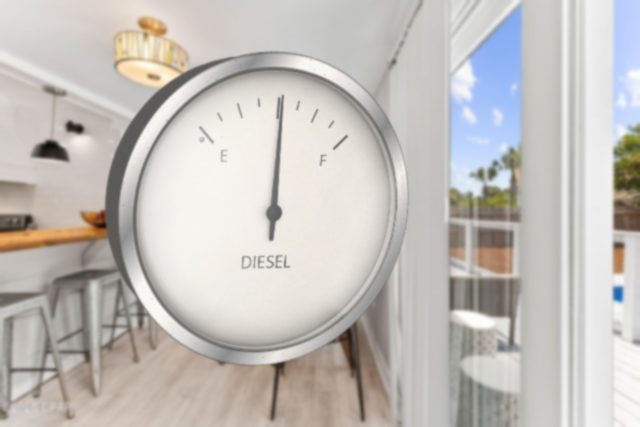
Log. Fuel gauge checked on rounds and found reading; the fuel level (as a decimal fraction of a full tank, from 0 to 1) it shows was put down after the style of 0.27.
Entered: 0.5
